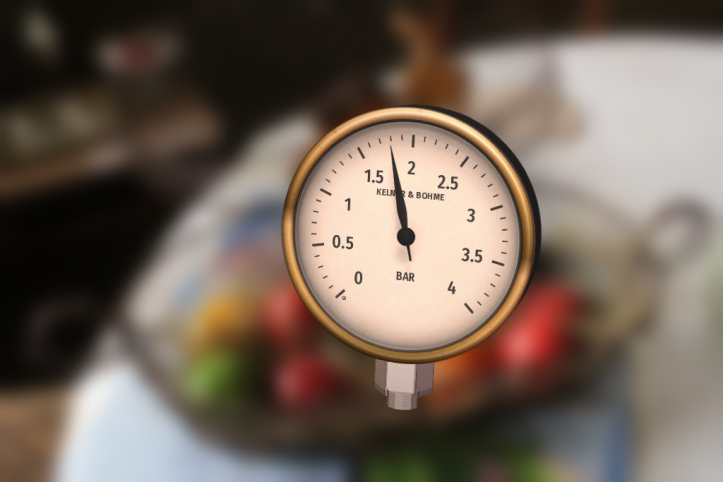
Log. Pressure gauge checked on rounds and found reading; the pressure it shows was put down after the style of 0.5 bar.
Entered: 1.8 bar
